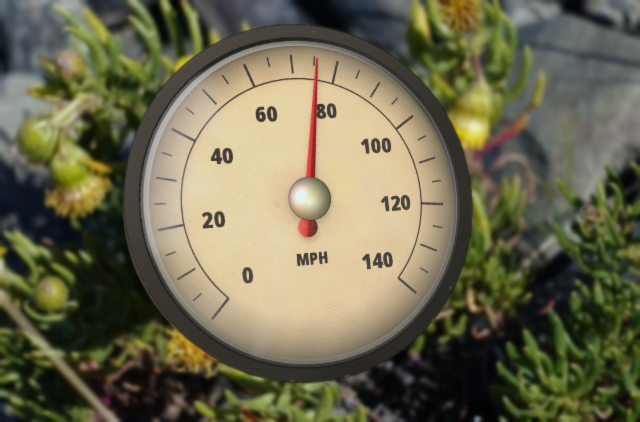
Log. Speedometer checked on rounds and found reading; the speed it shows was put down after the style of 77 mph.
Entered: 75 mph
